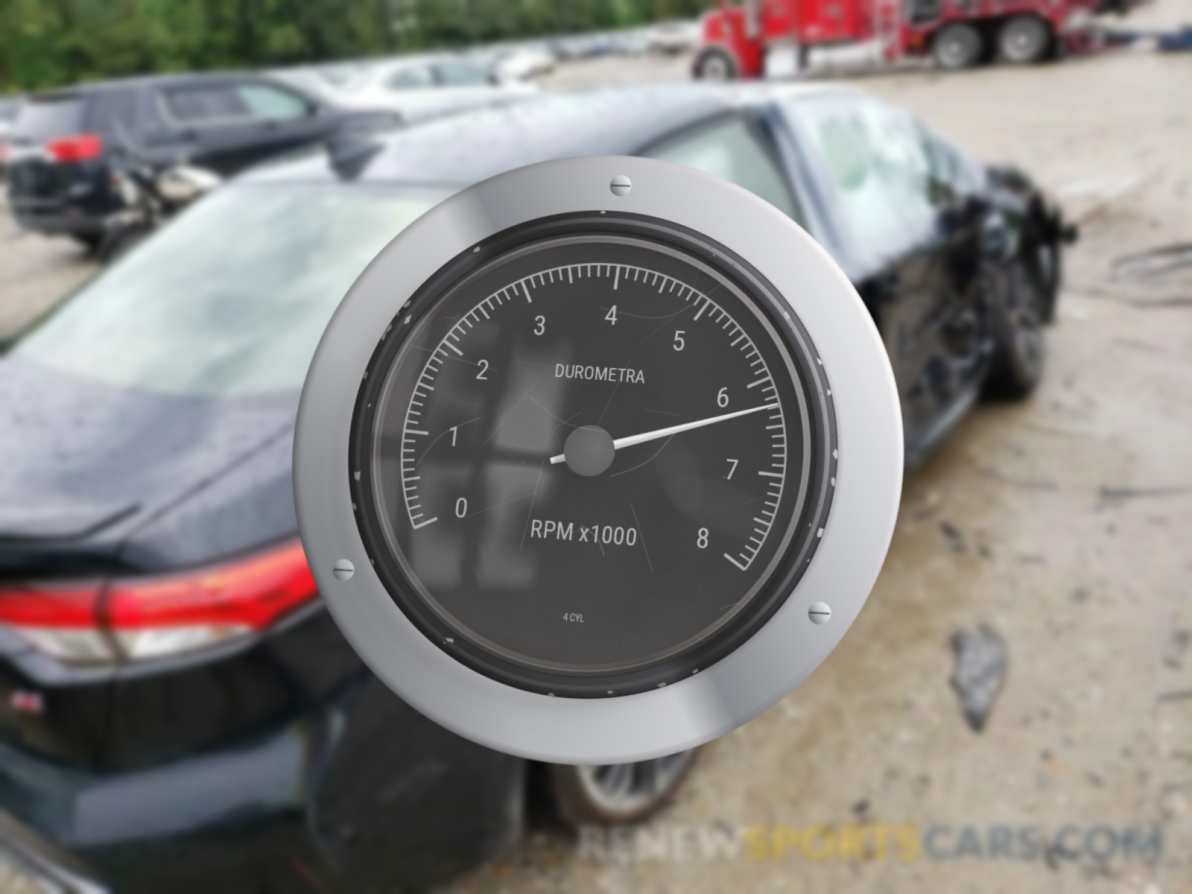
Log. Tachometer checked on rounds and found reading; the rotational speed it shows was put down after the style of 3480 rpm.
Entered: 6300 rpm
